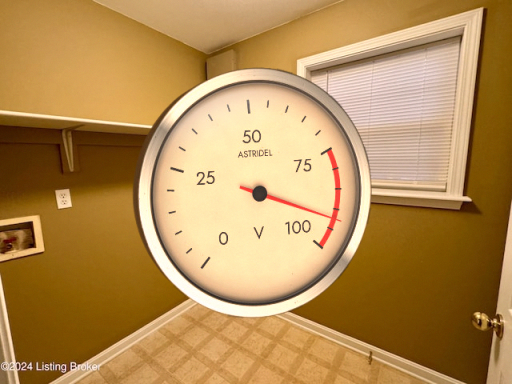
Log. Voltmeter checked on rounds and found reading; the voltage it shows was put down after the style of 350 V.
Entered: 92.5 V
